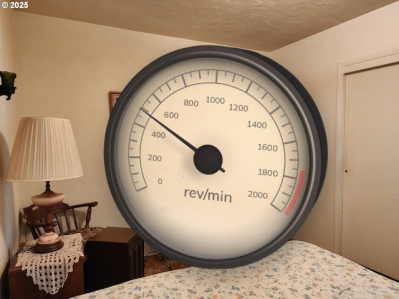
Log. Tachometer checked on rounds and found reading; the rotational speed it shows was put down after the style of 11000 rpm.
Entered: 500 rpm
